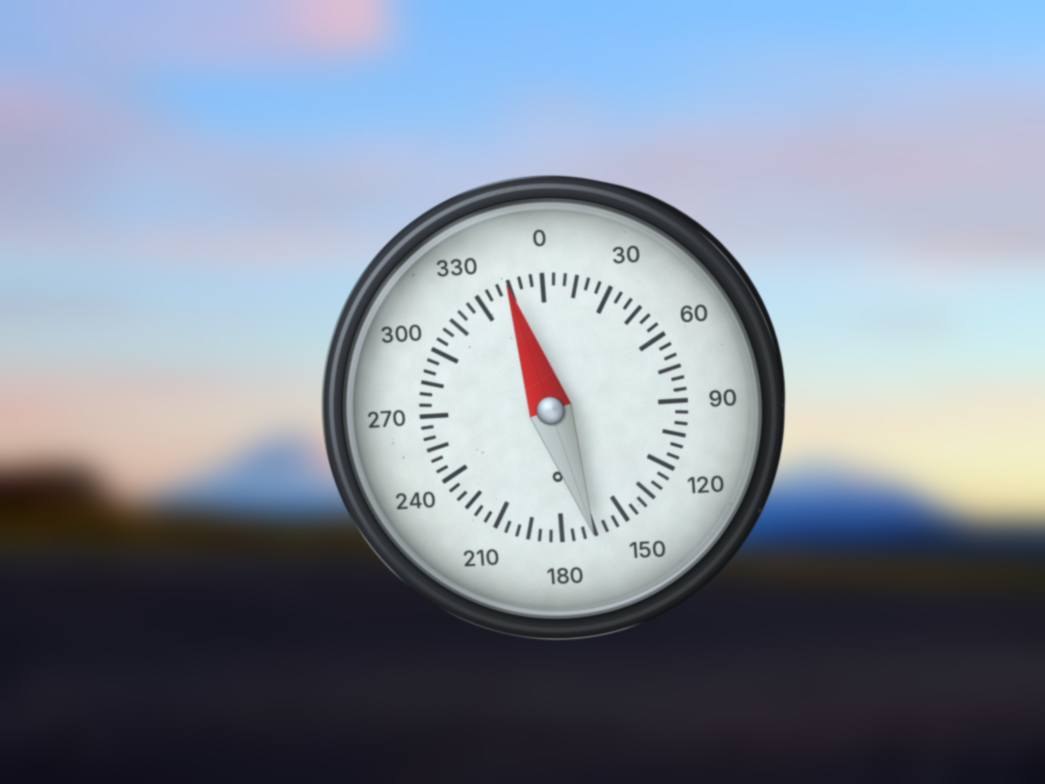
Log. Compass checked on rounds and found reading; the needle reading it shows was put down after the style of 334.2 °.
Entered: 345 °
